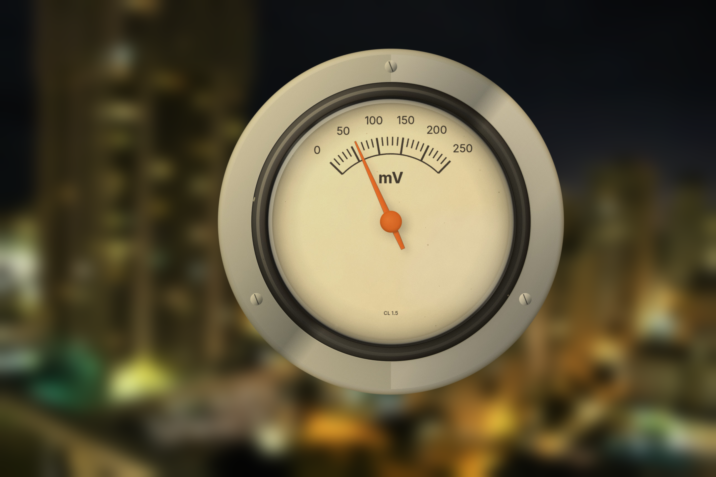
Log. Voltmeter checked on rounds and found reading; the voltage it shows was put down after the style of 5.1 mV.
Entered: 60 mV
